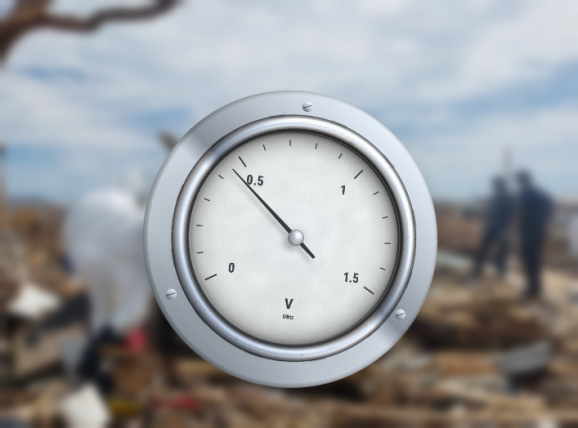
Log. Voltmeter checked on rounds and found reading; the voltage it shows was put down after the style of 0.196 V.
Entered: 0.45 V
